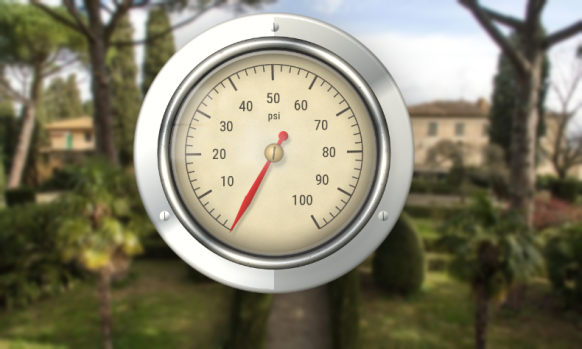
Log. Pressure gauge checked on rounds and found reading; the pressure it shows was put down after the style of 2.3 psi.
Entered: 0 psi
